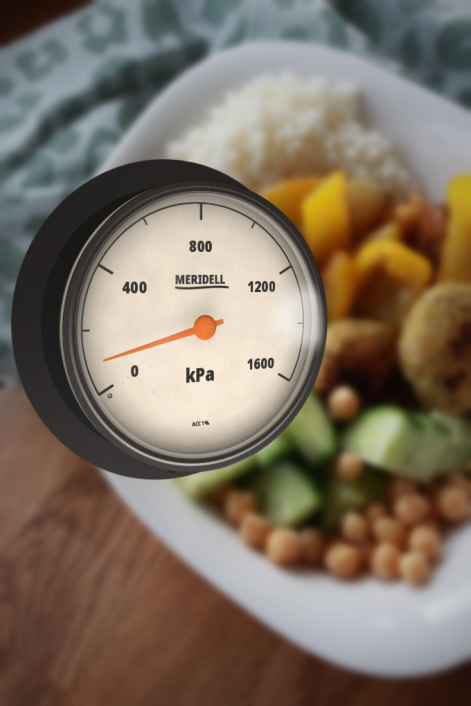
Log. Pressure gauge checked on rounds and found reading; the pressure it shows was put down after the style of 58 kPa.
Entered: 100 kPa
